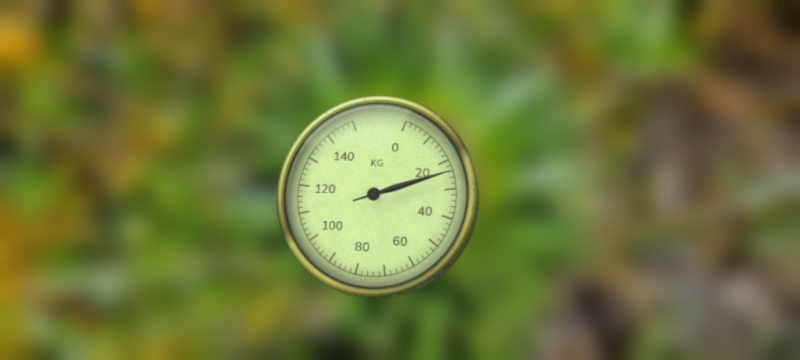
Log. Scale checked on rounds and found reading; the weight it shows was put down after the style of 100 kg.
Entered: 24 kg
